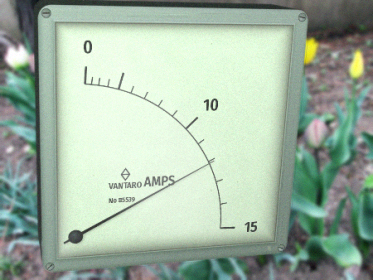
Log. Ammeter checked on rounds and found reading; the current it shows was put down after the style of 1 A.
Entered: 12 A
